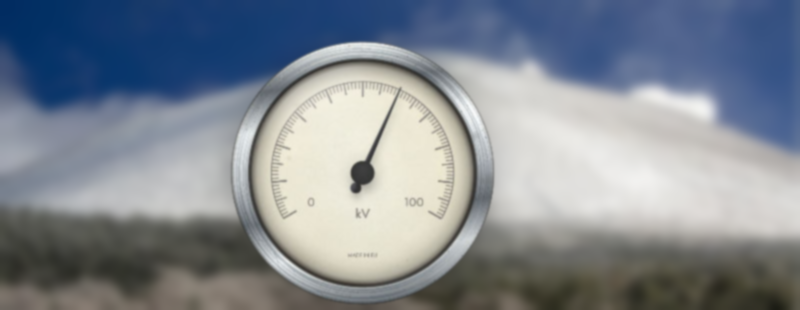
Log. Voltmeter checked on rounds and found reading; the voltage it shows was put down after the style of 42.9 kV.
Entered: 60 kV
